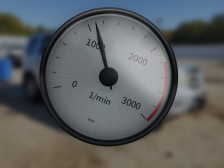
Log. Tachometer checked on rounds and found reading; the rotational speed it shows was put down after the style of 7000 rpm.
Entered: 1100 rpm
